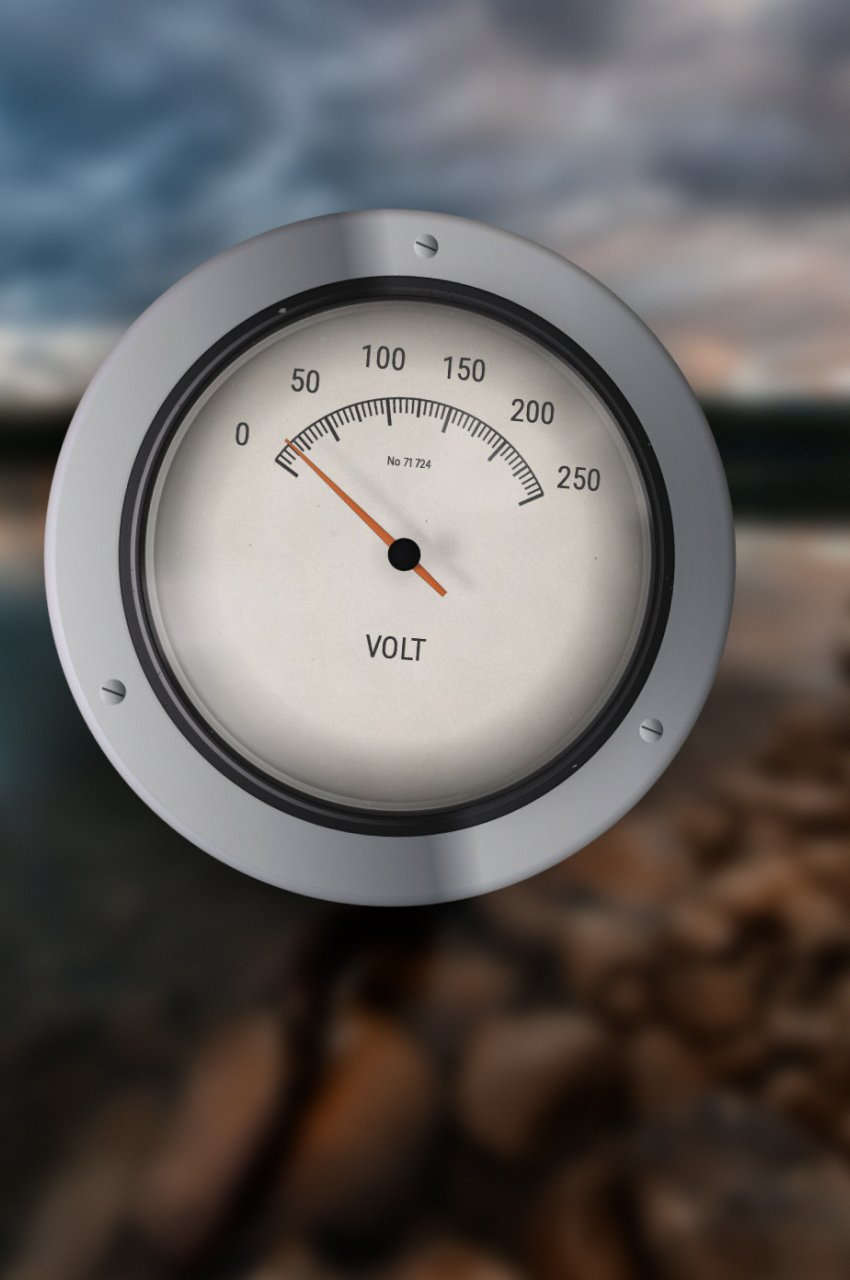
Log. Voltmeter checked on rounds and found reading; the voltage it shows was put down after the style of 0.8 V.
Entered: 15 V
